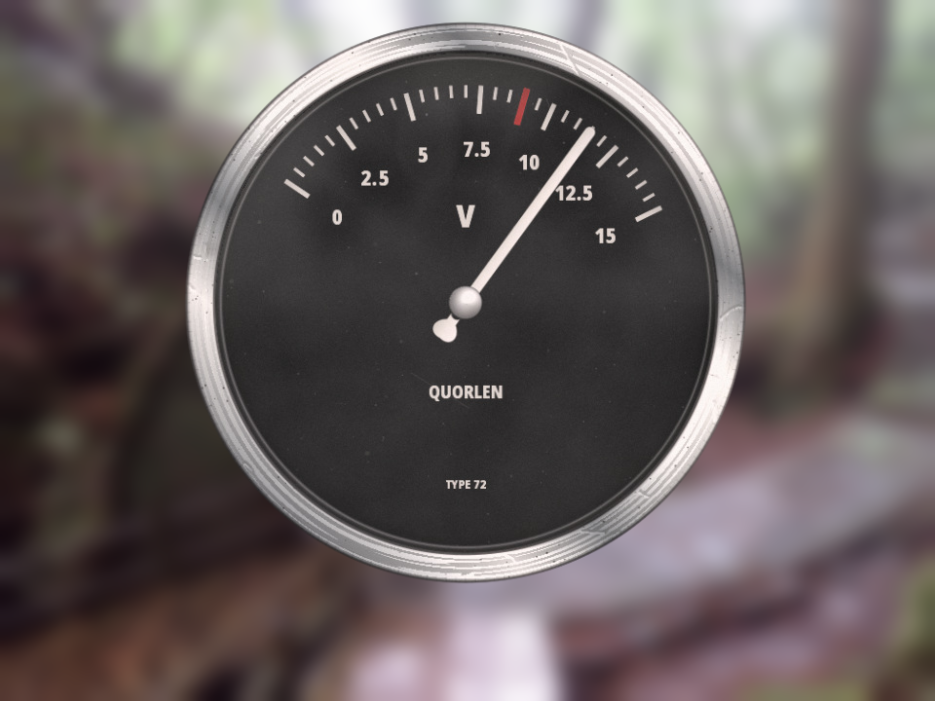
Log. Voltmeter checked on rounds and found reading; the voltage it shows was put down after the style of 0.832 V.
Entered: 11.5 V
